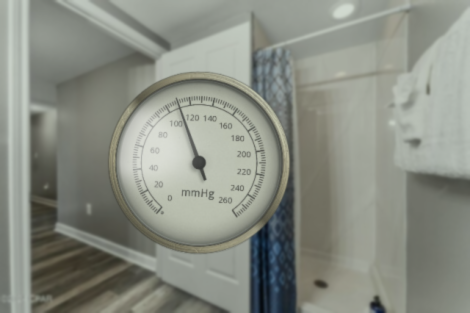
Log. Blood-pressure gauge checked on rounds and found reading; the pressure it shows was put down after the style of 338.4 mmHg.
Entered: 110 mmHg
